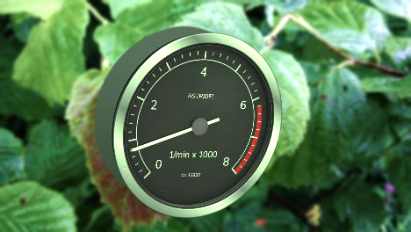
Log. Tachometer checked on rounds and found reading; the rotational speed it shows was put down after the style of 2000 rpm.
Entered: 800 rpm
